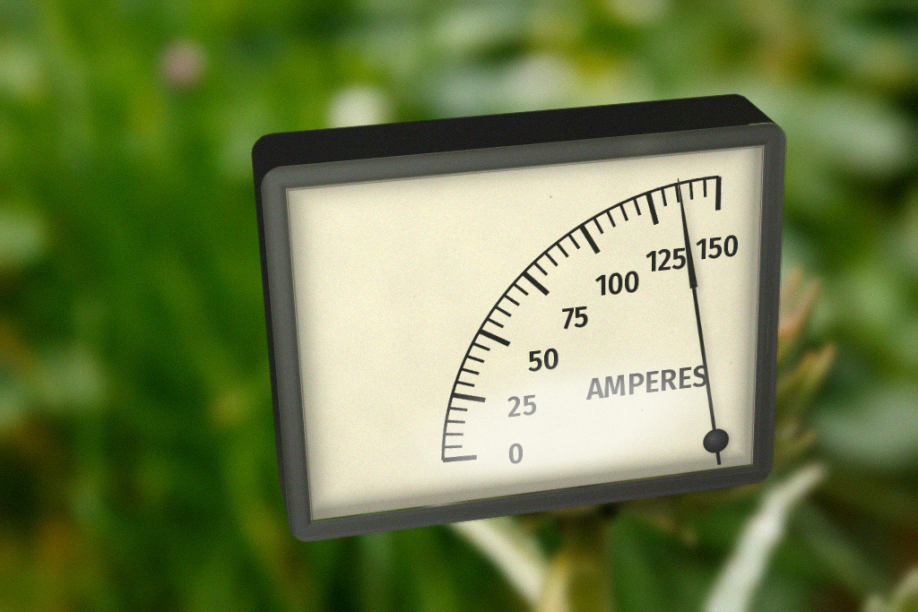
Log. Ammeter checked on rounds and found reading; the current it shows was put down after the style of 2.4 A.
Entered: 135 A
